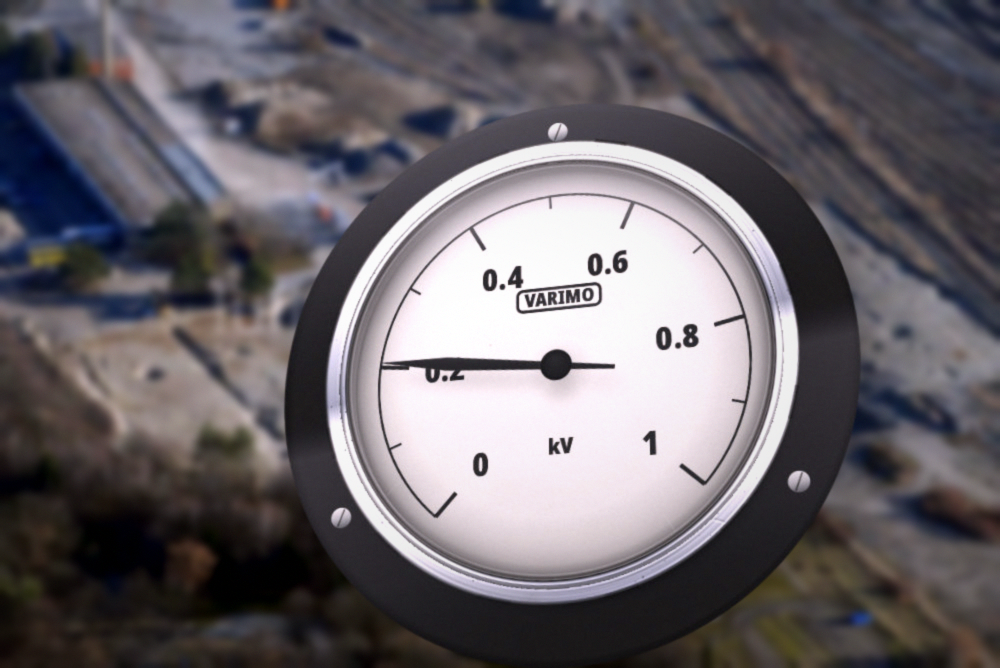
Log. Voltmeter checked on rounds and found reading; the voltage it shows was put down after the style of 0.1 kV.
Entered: 0.2 kV
